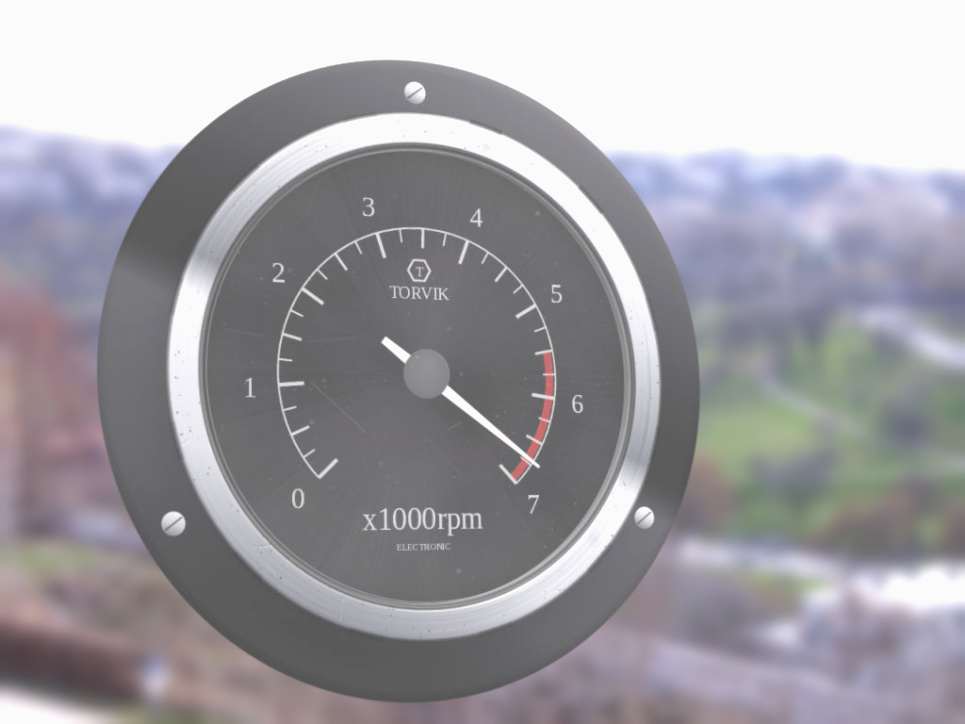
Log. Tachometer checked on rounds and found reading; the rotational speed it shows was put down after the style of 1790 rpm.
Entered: 6750 rpm
